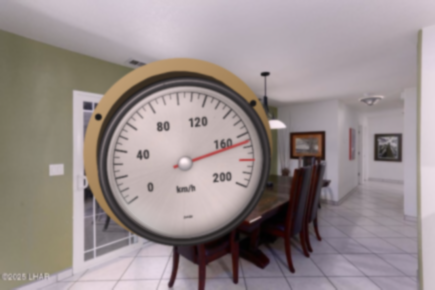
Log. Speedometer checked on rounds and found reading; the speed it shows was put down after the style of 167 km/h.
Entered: 165 km/h
